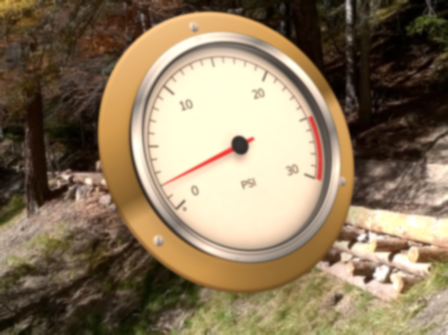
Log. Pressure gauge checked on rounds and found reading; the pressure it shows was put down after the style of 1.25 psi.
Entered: 2 psi
